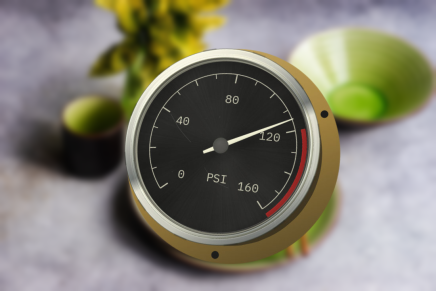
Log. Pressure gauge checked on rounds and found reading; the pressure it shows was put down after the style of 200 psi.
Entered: 115 psi
